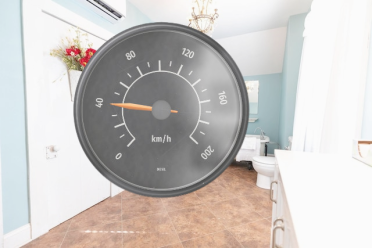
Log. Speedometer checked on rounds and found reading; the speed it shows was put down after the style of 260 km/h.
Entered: 40 km/h
